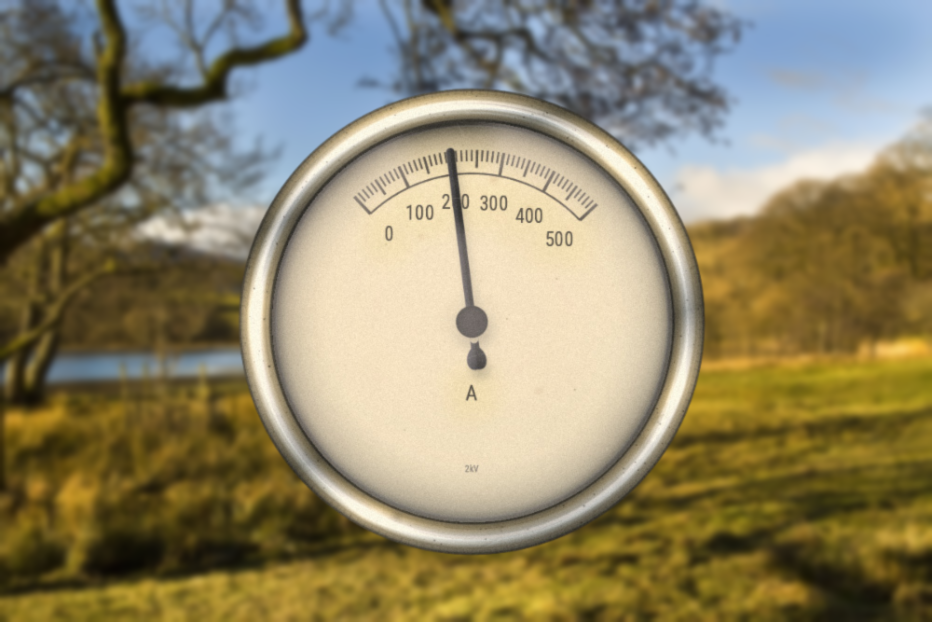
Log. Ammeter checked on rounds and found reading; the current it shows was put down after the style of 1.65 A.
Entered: 200 A
